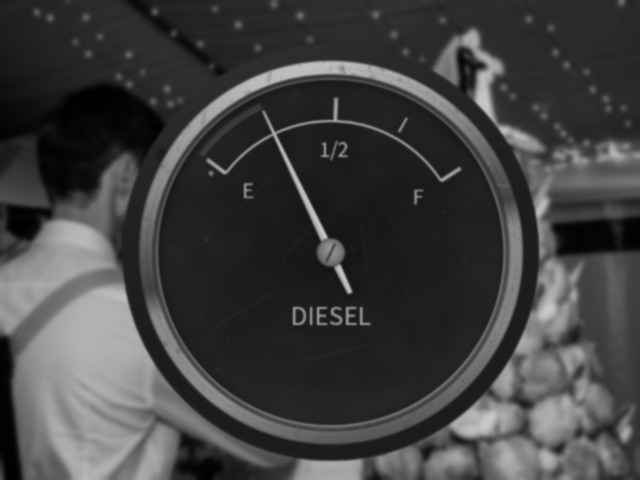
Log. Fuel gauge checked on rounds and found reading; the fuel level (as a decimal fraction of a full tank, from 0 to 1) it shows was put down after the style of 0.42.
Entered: 0.25
